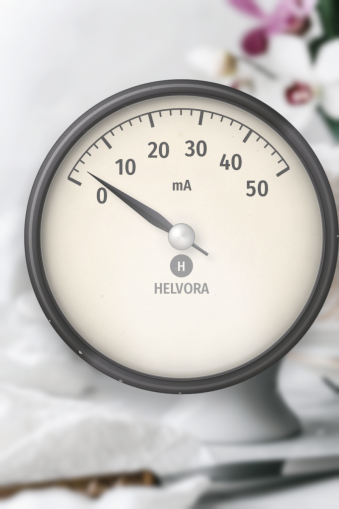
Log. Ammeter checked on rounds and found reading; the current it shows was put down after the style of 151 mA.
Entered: 3 mA
